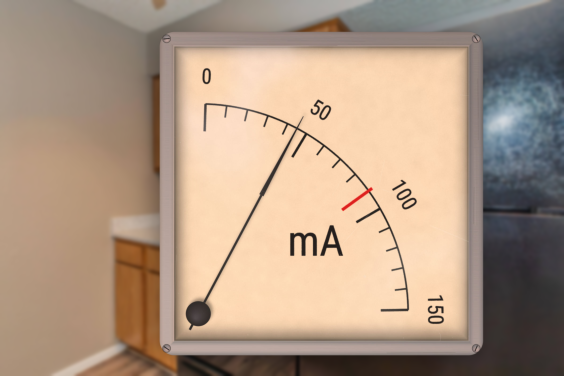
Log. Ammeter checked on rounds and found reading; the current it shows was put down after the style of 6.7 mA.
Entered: 45 mA
